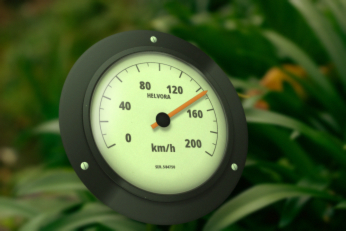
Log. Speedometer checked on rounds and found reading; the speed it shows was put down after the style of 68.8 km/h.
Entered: 145 km/h
